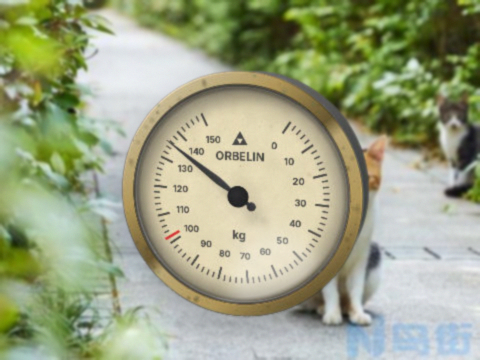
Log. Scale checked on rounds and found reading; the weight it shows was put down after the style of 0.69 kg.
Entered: 136 kg
